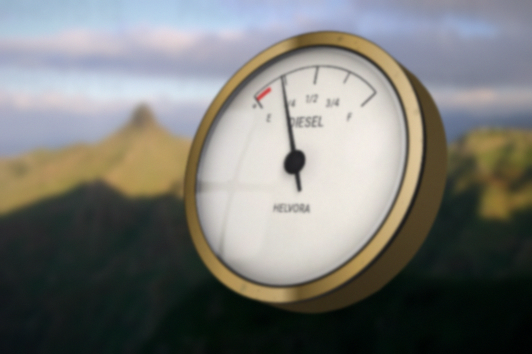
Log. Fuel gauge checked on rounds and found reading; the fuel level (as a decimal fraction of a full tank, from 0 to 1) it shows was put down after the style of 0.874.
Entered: 0.25
